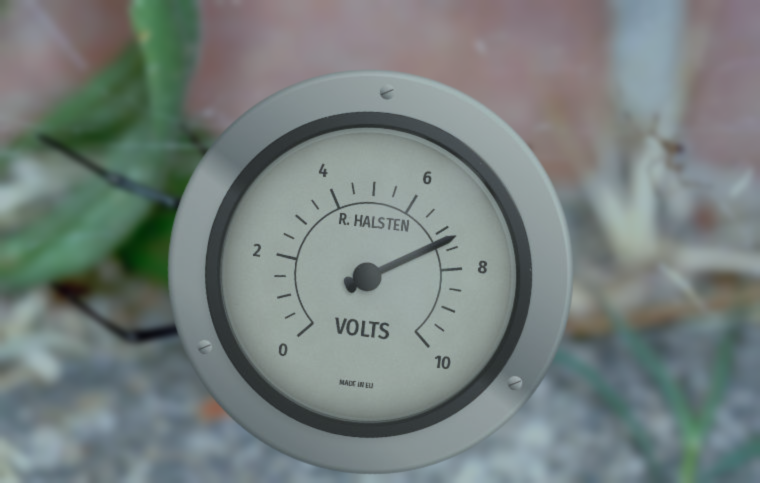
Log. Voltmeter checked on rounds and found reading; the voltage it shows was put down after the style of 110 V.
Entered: 7.25 V
